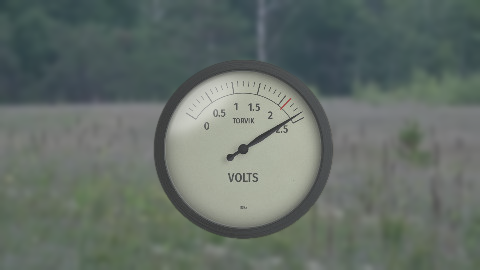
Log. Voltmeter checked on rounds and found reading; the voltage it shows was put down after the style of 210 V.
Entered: 2.4 V
